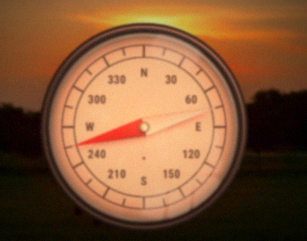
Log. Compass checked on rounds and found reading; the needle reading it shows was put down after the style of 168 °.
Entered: 255 °
